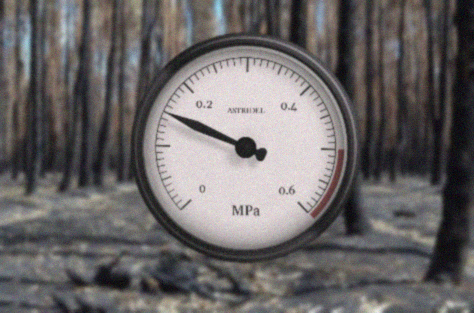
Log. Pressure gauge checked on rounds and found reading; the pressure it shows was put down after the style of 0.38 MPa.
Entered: 0.15 MPa
